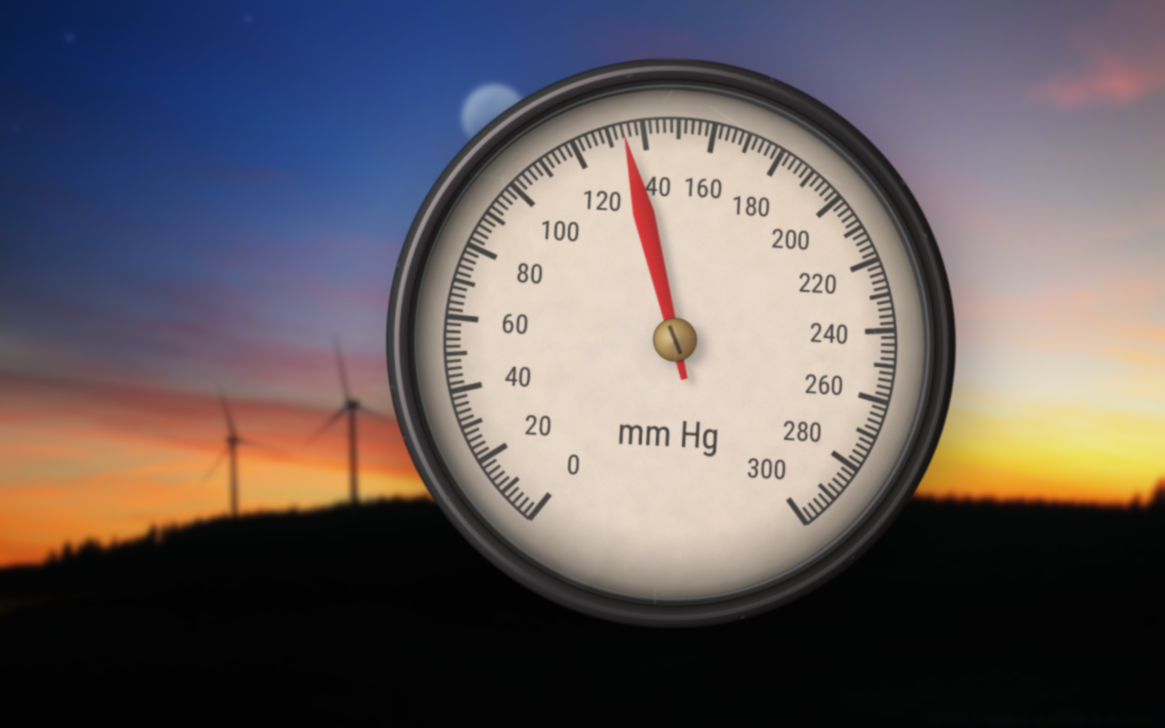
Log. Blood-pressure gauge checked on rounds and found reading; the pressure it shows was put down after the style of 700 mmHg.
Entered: 134 mmHg
